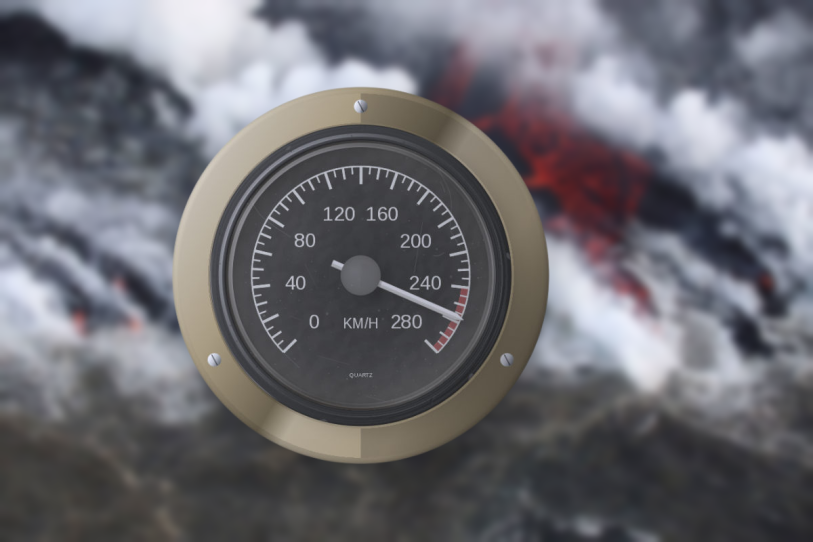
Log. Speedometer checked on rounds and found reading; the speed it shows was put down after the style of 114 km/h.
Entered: 257.5 km/h
